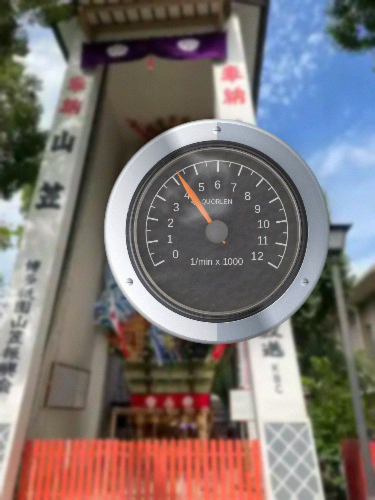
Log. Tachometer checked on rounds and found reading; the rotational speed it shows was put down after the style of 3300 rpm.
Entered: 4250 rpm
